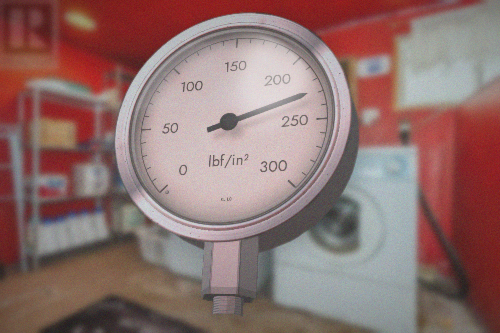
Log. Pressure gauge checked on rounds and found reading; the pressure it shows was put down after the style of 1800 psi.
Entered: 230 psi
